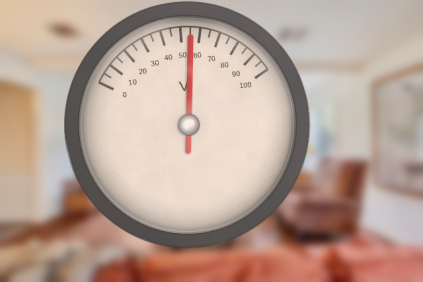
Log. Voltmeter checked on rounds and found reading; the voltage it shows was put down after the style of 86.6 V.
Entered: 55 V
